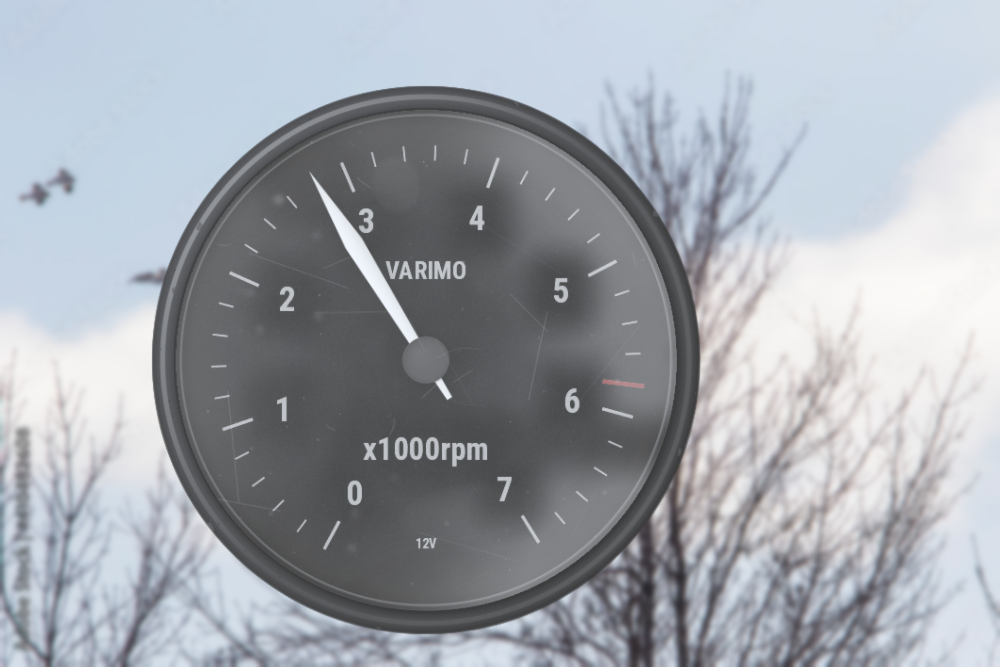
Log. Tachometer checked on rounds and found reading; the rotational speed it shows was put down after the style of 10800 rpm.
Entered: 2800 rpm
